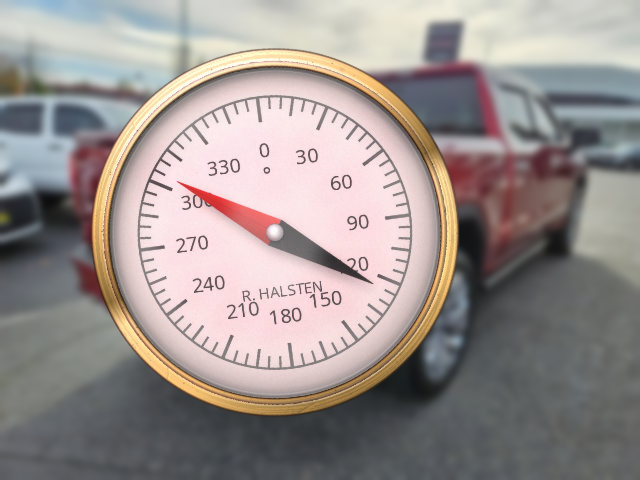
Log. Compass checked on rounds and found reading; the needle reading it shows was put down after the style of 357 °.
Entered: 305 °
